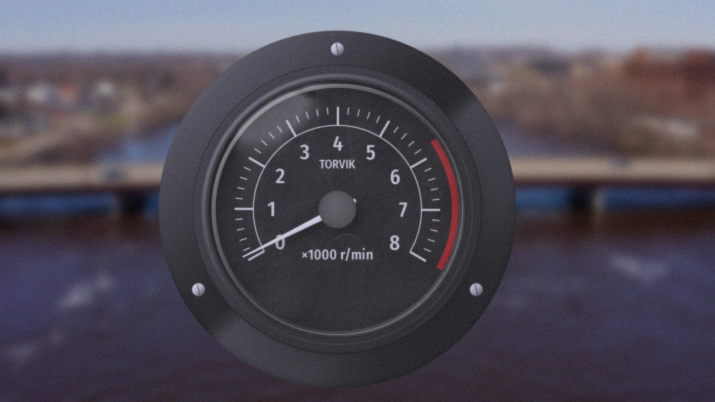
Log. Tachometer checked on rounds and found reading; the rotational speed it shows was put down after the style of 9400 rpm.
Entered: 100 rpm
